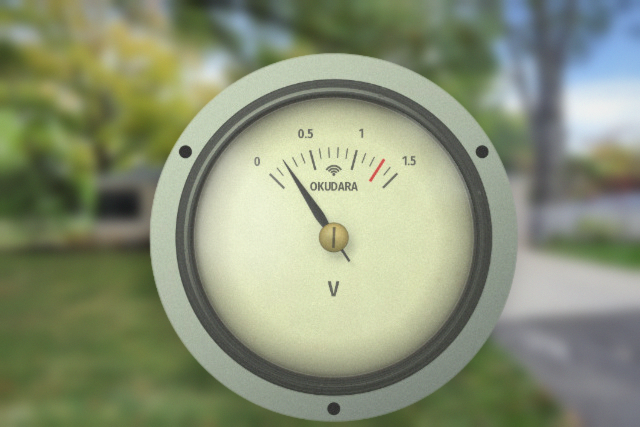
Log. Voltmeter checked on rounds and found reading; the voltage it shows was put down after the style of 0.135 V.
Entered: 0.2 V
